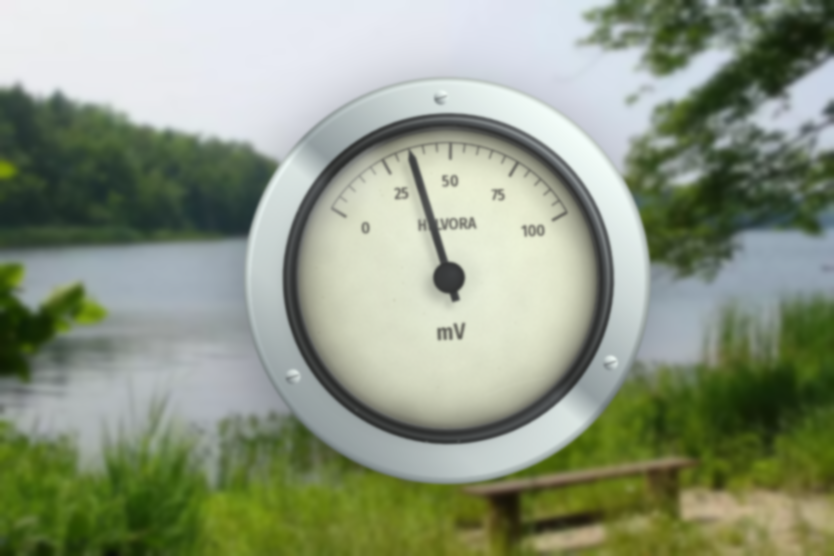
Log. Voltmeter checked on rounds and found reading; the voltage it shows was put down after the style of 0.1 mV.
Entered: 35 mV
